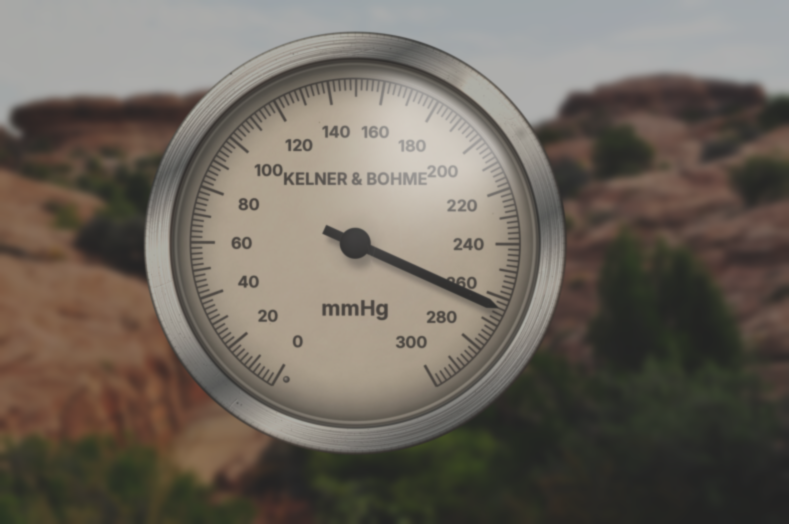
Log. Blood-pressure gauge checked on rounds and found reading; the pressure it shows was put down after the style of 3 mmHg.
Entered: 264 mmHg
